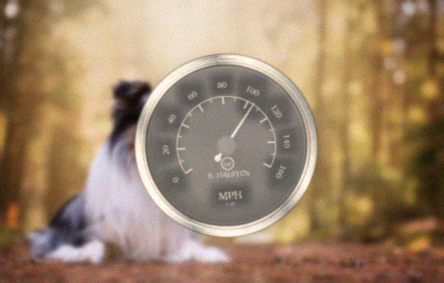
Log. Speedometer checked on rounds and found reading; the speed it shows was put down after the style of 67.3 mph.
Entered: 105 mph
